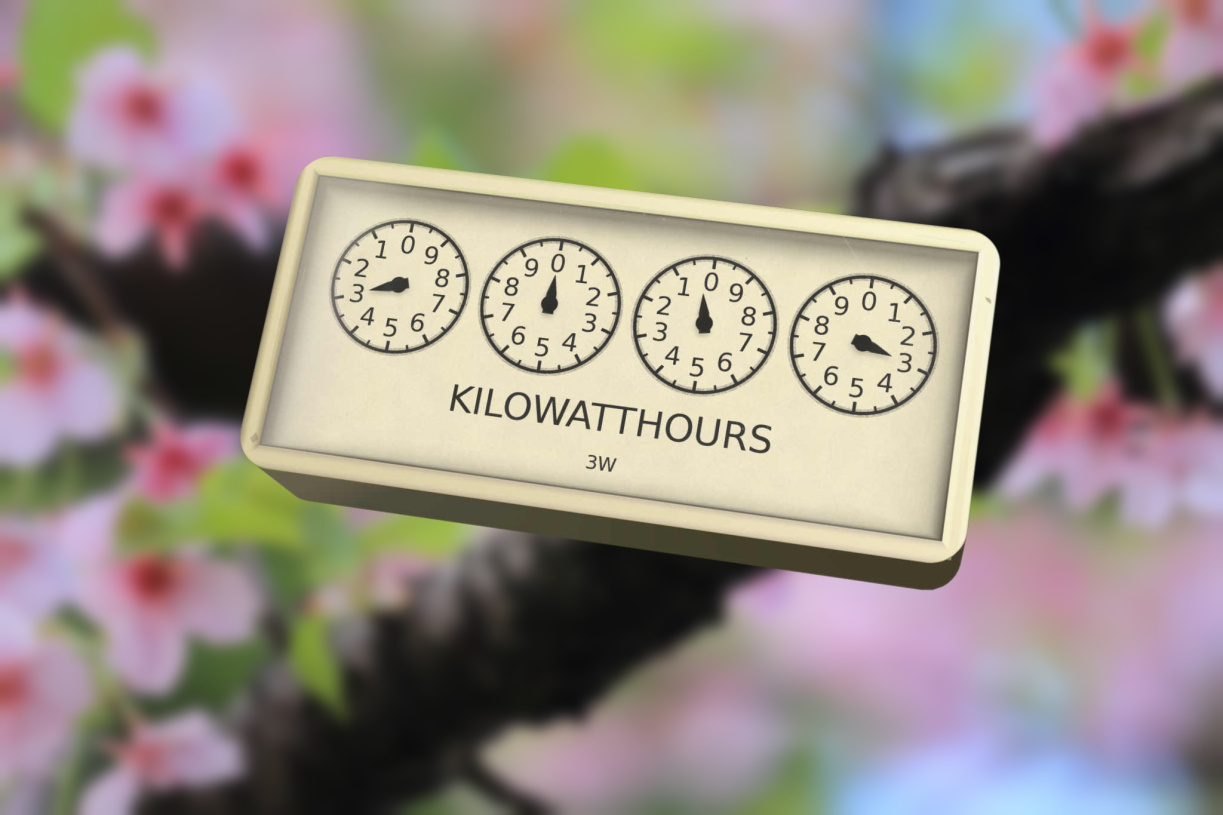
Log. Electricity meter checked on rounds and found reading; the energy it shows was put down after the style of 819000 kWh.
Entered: 3003 kWh
